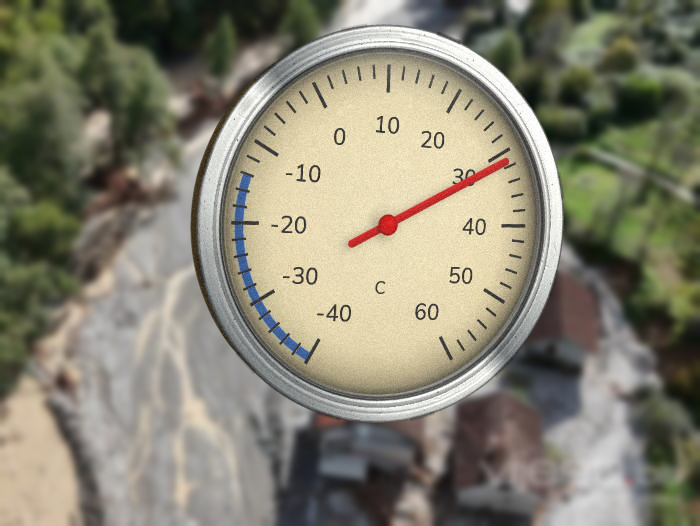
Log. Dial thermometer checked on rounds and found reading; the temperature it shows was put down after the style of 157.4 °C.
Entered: 31 °C
